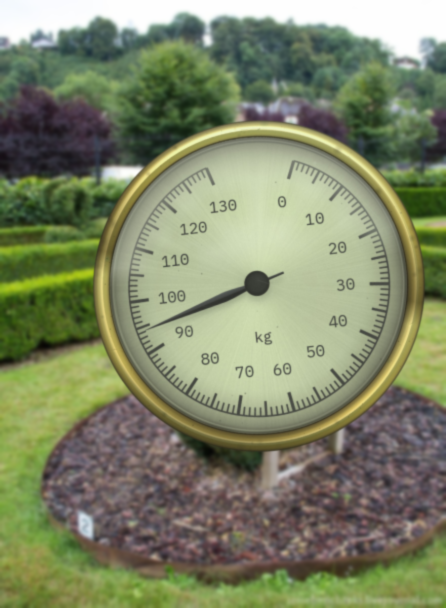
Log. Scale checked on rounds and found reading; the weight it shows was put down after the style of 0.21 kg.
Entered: 94 kg
